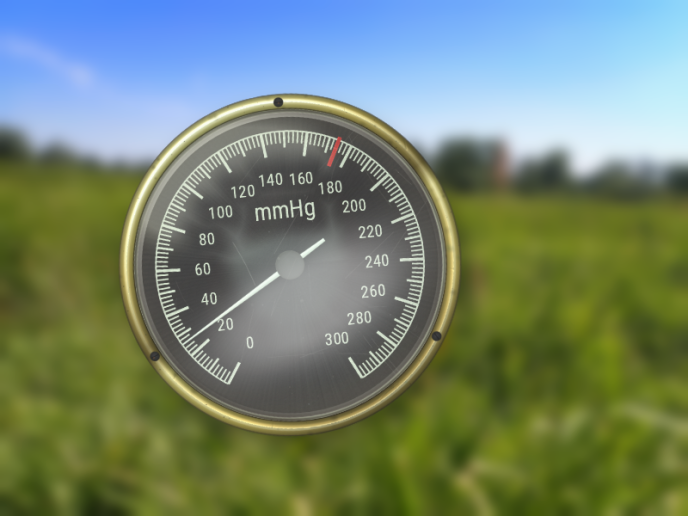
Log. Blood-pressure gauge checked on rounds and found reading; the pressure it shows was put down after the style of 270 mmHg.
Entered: 26 mmHg
